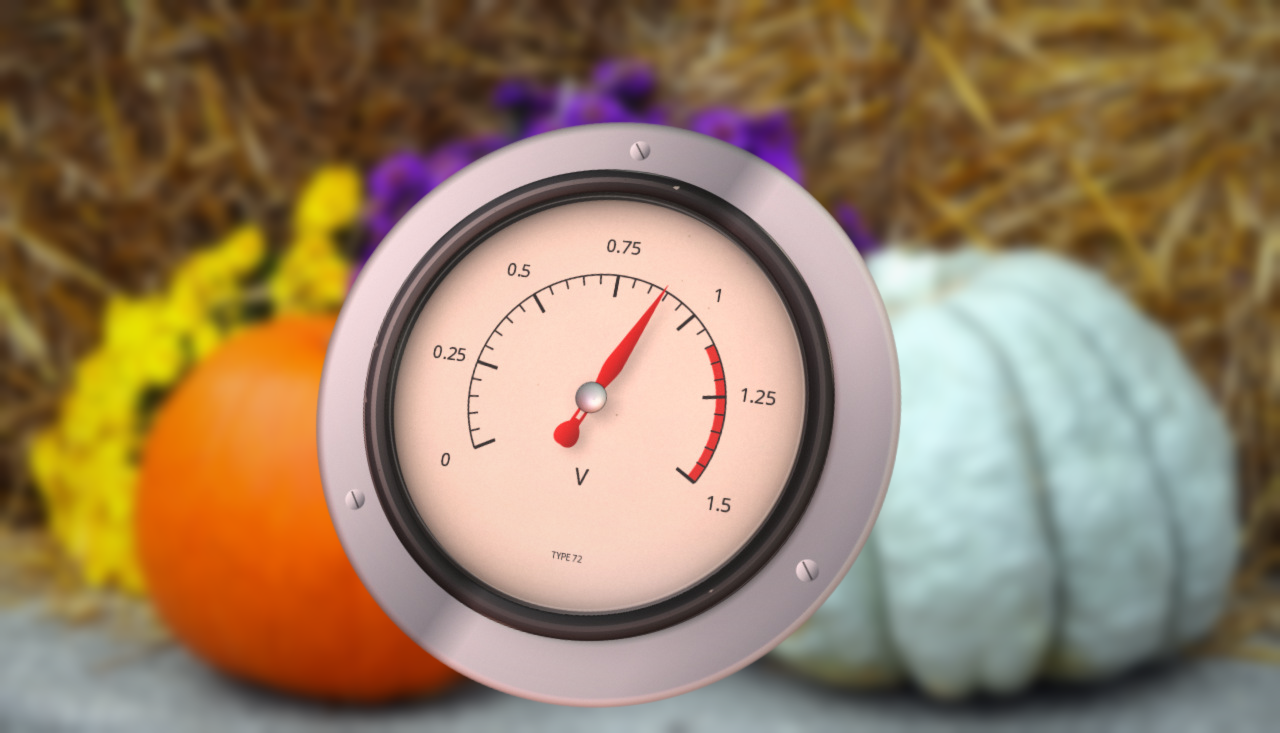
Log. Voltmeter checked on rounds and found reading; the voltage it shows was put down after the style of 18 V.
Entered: 0.9 V
